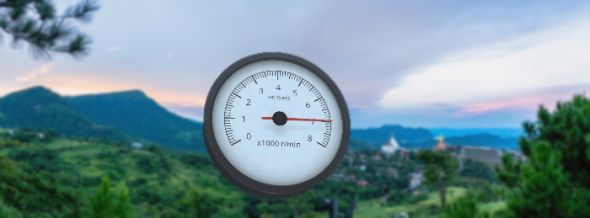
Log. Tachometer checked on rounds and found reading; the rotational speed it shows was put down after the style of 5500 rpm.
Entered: 7000 rpm
